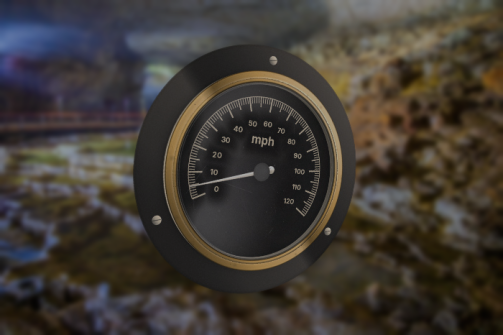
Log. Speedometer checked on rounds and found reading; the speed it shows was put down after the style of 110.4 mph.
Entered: 5 mph
